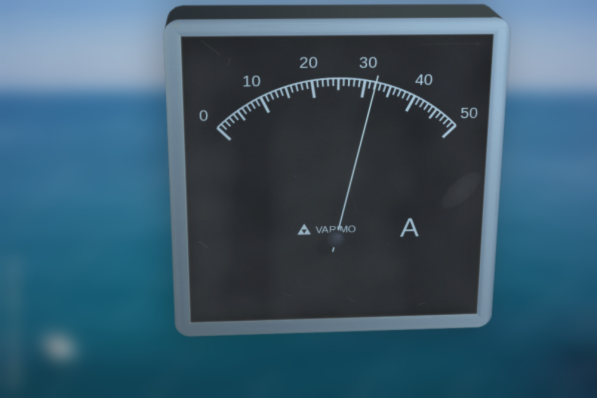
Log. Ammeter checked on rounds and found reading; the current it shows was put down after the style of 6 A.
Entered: 32 A
